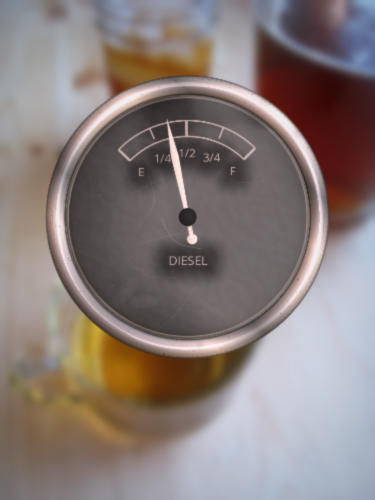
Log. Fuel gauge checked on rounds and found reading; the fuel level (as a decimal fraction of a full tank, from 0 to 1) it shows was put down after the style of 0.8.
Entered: 0.375
